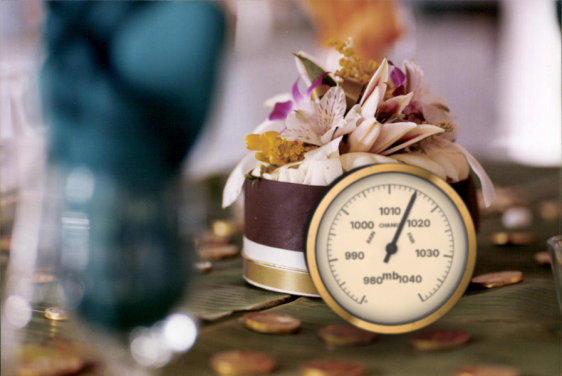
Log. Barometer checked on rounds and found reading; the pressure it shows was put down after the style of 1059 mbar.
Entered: 1015 mbar
